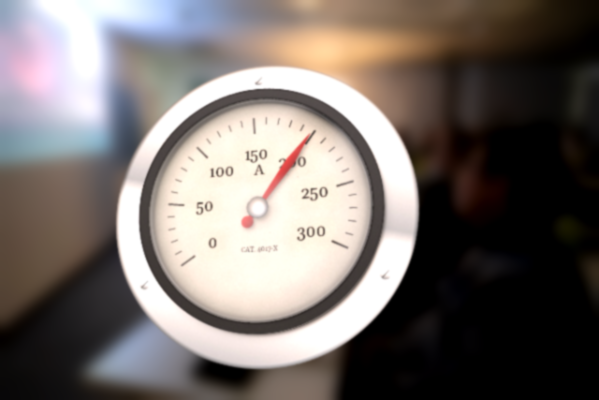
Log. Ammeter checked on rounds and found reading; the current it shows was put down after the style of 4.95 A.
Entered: 200 A
